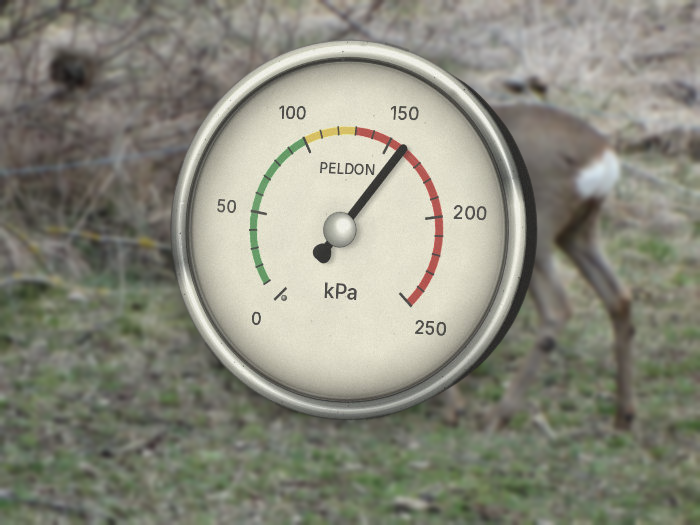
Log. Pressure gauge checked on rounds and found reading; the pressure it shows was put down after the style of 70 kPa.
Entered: 160 kPa
